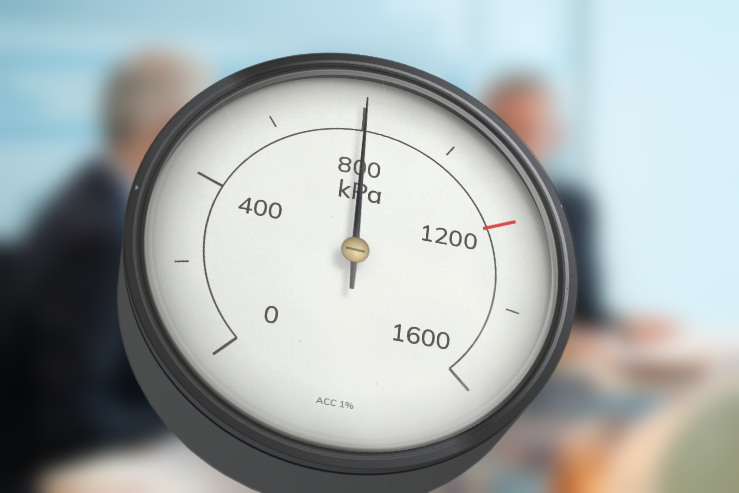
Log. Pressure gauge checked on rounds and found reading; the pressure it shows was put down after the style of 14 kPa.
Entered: 800 kPa
